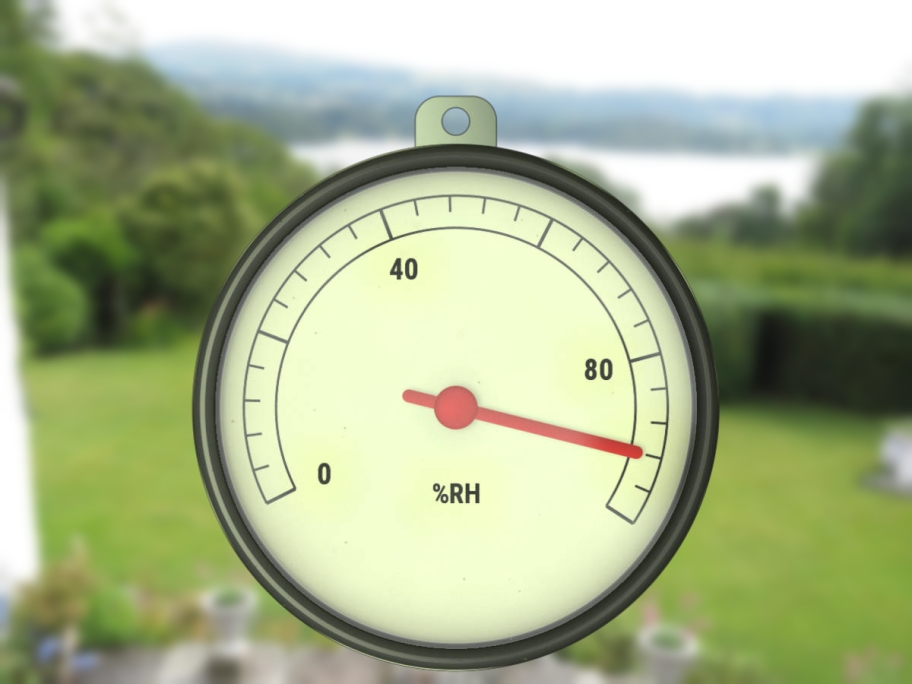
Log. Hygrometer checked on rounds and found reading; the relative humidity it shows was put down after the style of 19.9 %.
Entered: 92 %
